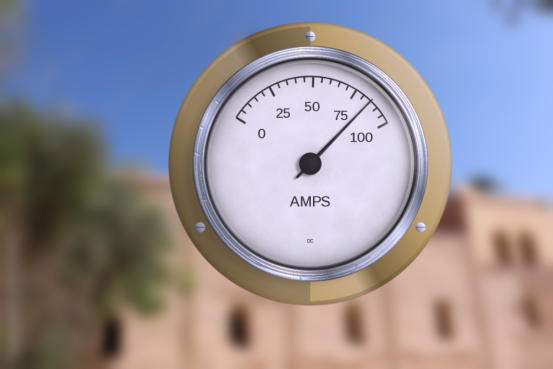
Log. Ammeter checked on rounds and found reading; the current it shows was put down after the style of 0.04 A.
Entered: 85 A
